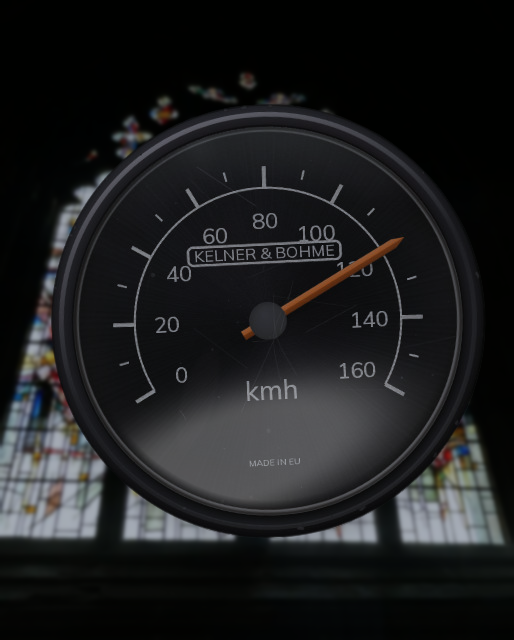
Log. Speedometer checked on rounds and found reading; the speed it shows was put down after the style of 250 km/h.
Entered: 120 km/h
